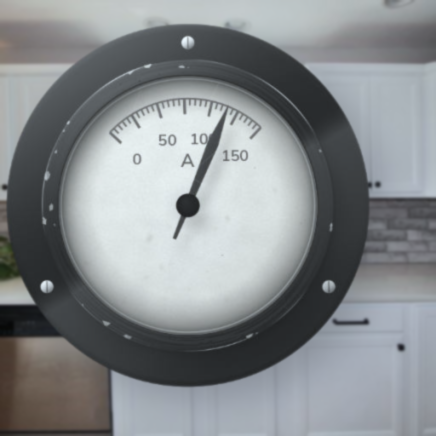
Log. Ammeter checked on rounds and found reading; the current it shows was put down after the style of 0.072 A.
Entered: 115 A
